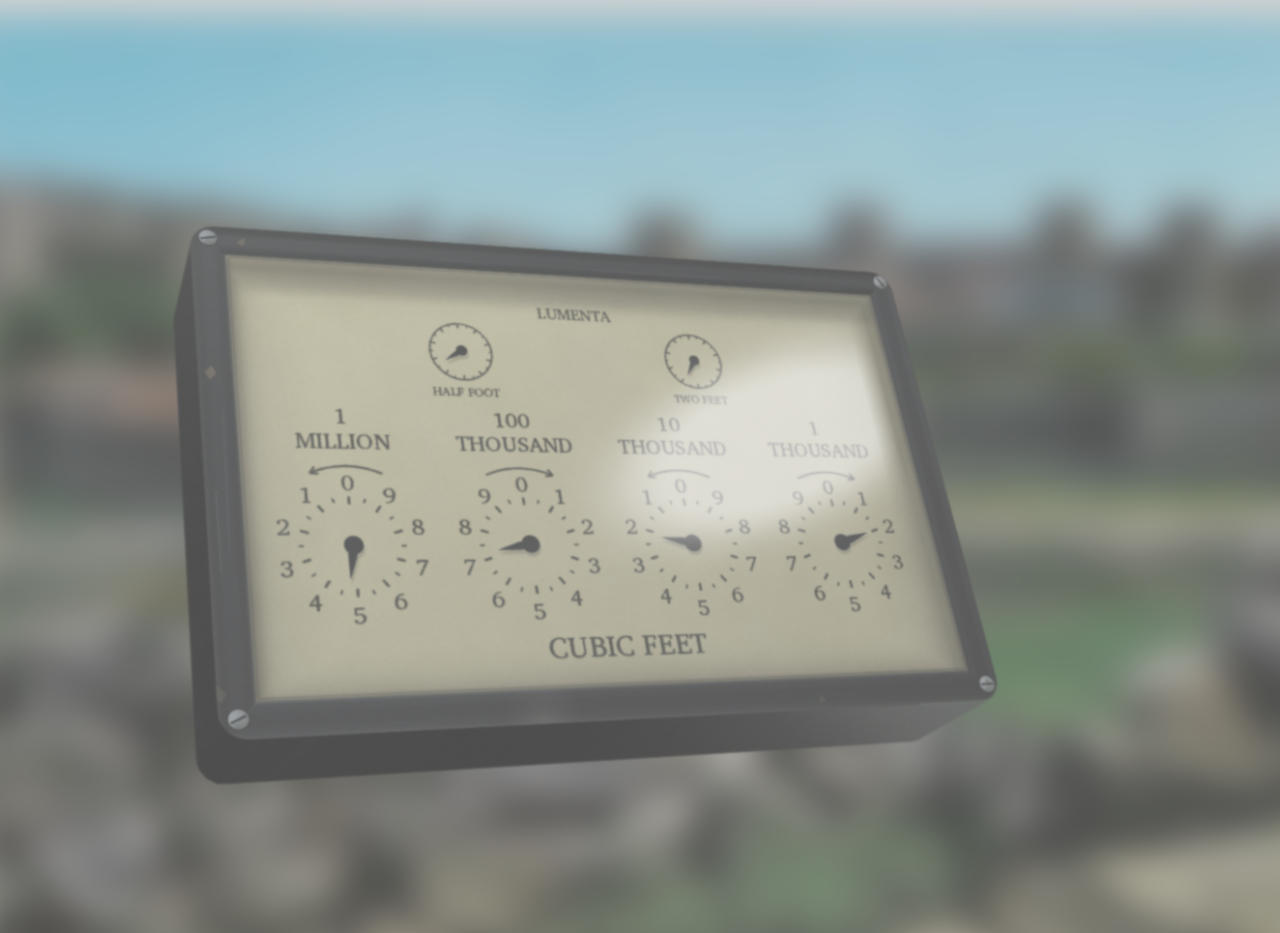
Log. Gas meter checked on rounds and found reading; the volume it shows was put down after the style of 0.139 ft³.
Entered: 472200 ft³
